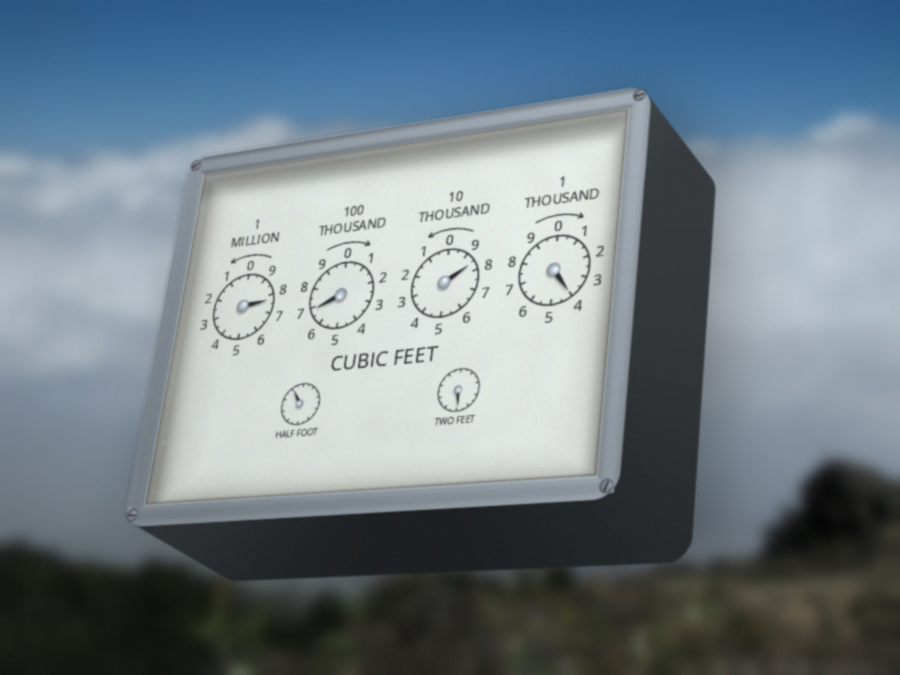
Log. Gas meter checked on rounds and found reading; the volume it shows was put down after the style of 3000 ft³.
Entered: 768400 ft³
